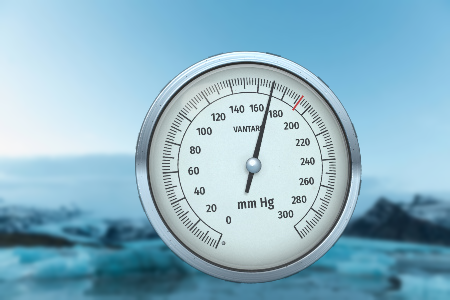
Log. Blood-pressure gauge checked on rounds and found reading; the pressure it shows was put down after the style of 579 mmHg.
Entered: 170 mmHg
